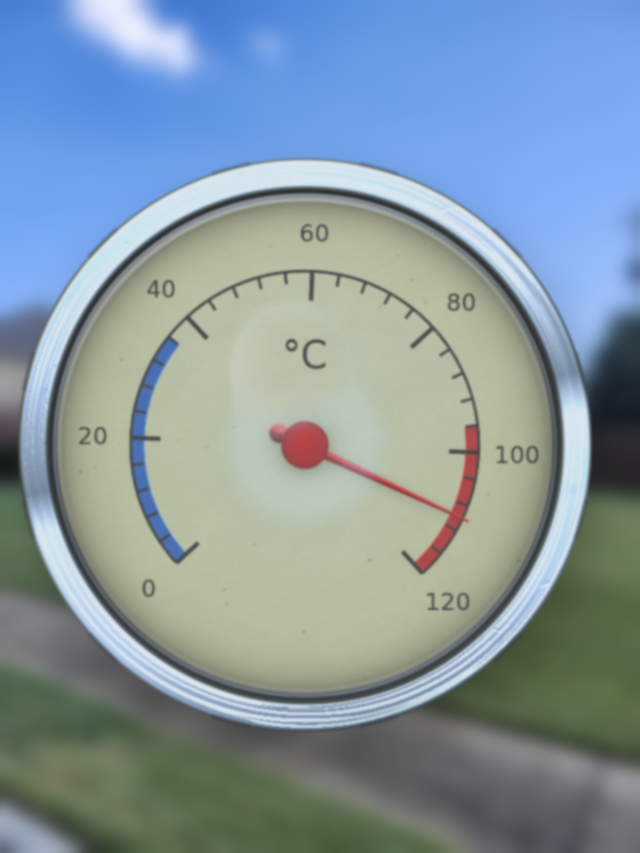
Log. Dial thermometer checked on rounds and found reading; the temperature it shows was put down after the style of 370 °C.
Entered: 110 °C
